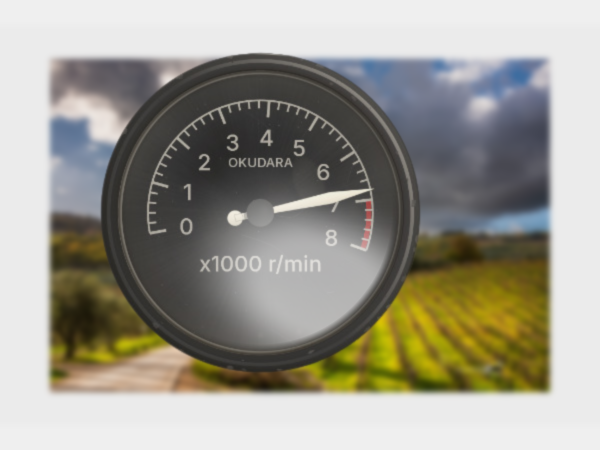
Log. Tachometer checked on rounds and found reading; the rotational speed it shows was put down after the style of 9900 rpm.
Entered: 6800 rpm
